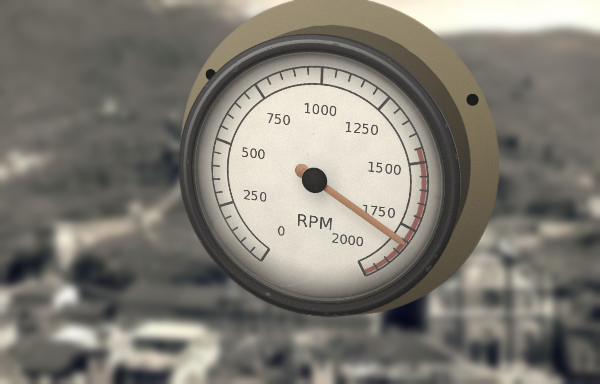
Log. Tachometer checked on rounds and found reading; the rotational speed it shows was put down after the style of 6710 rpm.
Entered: 1800 rpm
